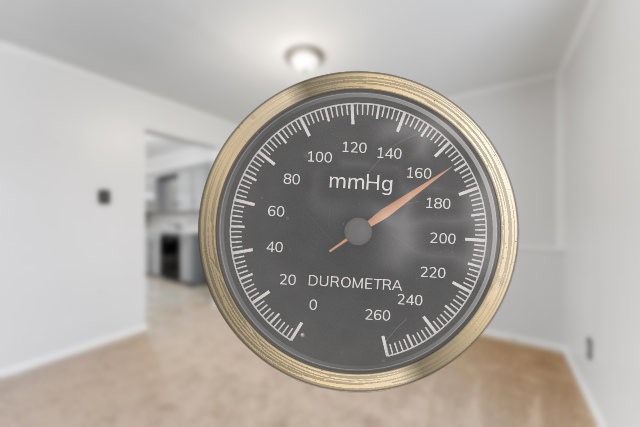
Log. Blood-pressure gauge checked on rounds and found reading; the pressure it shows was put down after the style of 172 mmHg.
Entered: 168 mmHg
